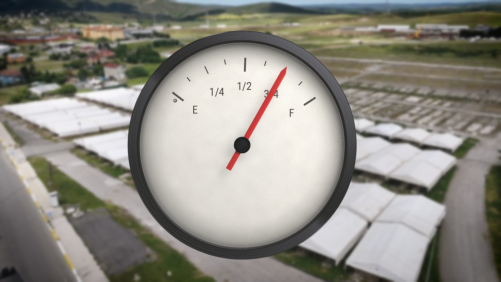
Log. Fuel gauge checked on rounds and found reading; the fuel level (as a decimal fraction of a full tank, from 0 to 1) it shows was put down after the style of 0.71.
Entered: 0.75
